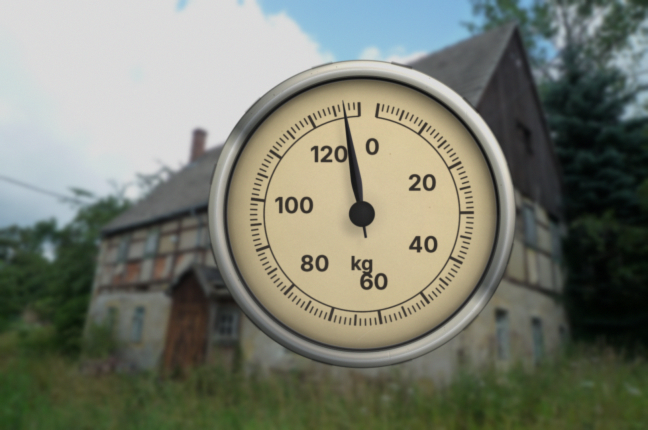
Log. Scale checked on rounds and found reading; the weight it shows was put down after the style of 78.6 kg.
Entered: 127 kg
